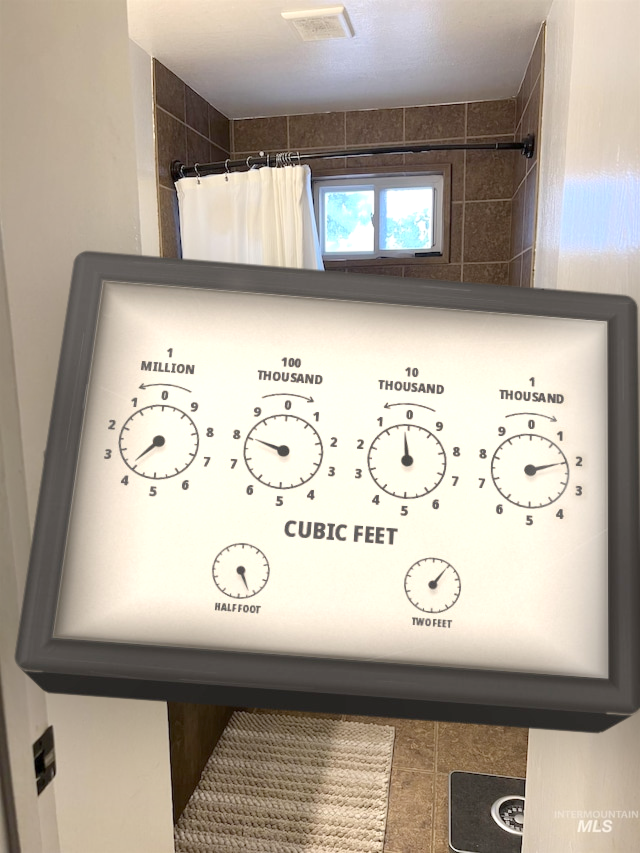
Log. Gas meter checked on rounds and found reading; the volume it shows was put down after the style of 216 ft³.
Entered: 380200 ft³
